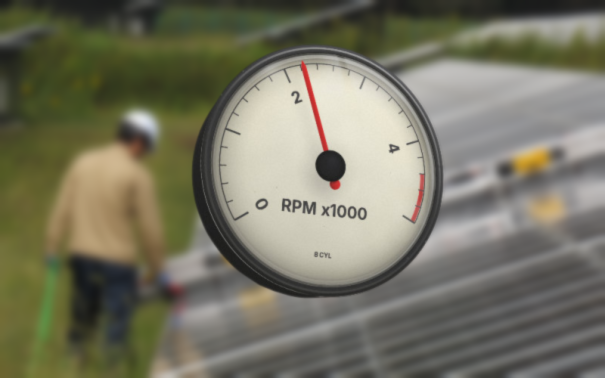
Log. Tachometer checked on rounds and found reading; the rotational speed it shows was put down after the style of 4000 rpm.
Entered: 2200 rpm
